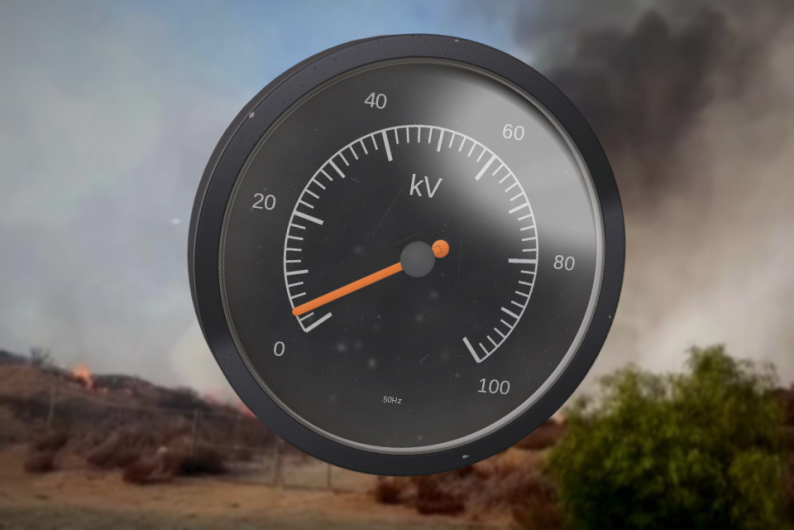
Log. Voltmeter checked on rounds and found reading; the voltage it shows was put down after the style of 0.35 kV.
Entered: 4 kV
